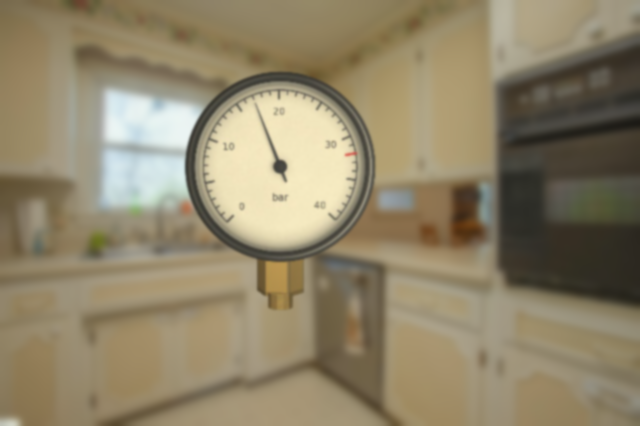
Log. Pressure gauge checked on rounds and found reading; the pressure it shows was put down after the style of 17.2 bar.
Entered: 17 bar
